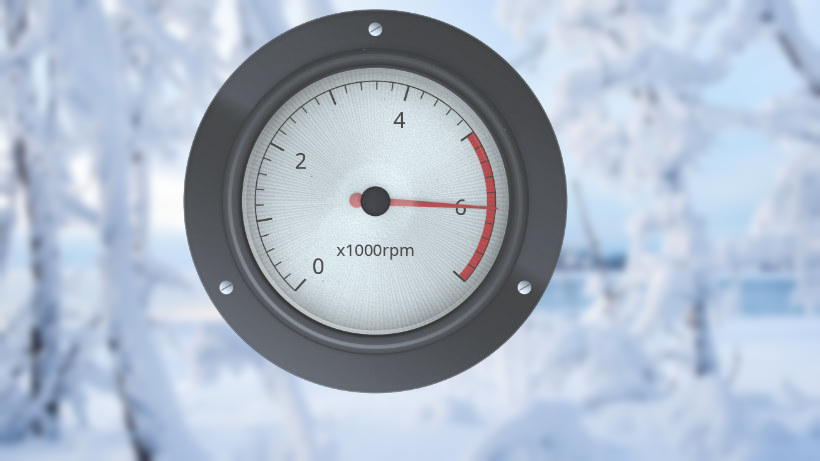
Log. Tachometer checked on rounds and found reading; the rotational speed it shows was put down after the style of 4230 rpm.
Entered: 6000 rpm
